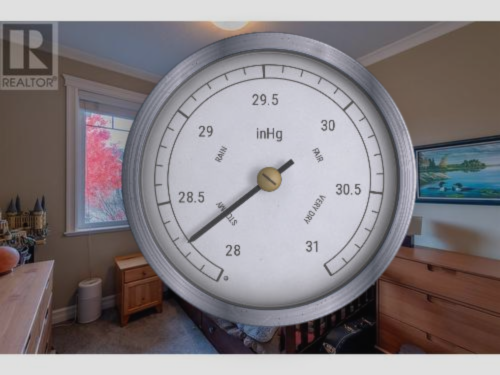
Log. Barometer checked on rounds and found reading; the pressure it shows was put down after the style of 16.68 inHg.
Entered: 28.25 inHg
